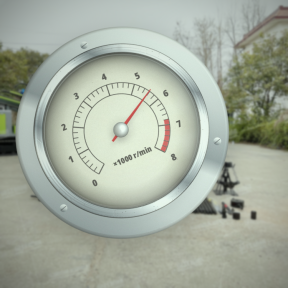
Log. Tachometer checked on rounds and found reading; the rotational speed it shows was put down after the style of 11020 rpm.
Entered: 5600 rpm
